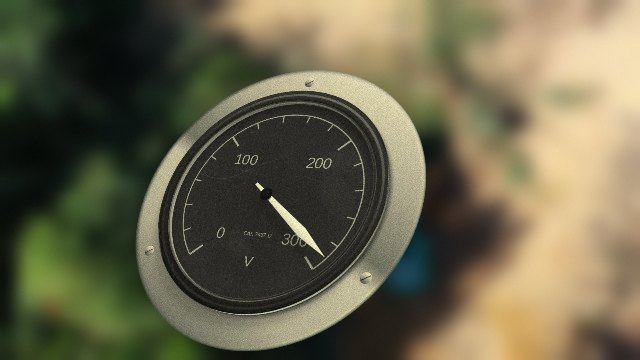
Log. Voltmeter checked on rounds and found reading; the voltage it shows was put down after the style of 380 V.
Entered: 290 V
